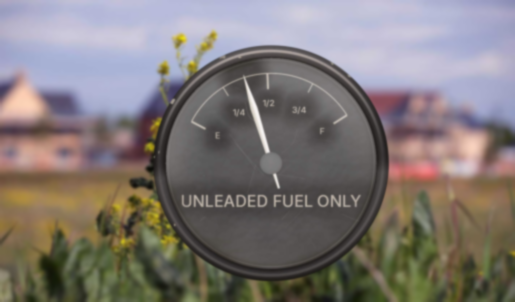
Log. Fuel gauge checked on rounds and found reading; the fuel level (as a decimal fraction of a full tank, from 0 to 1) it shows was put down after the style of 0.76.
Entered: 0.375
